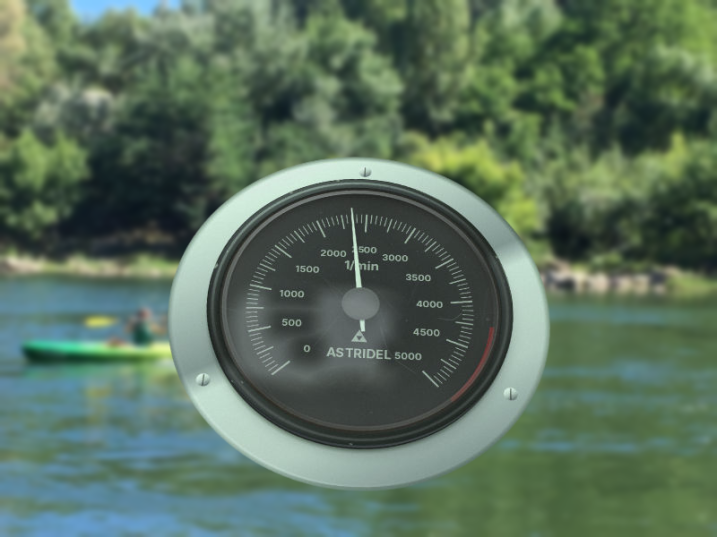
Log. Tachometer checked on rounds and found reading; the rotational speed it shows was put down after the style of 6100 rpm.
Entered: 2350 rpm
